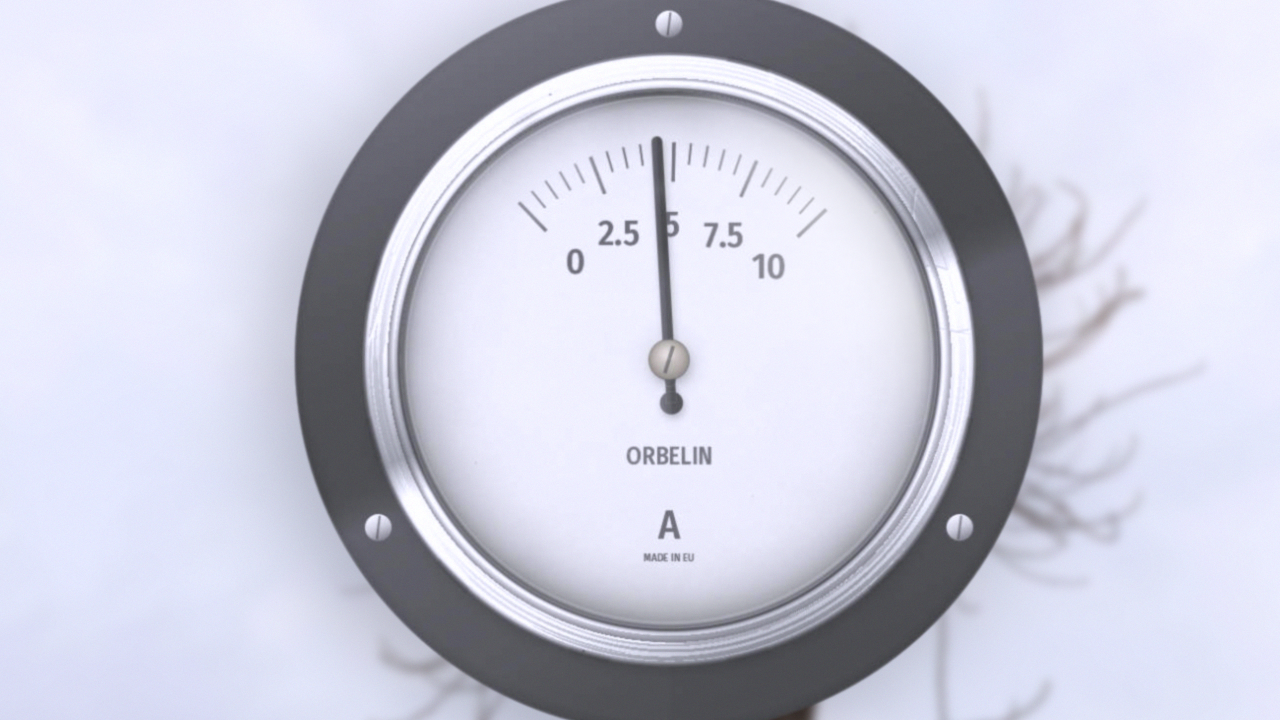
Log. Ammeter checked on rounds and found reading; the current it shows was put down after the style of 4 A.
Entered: 4.5 A
